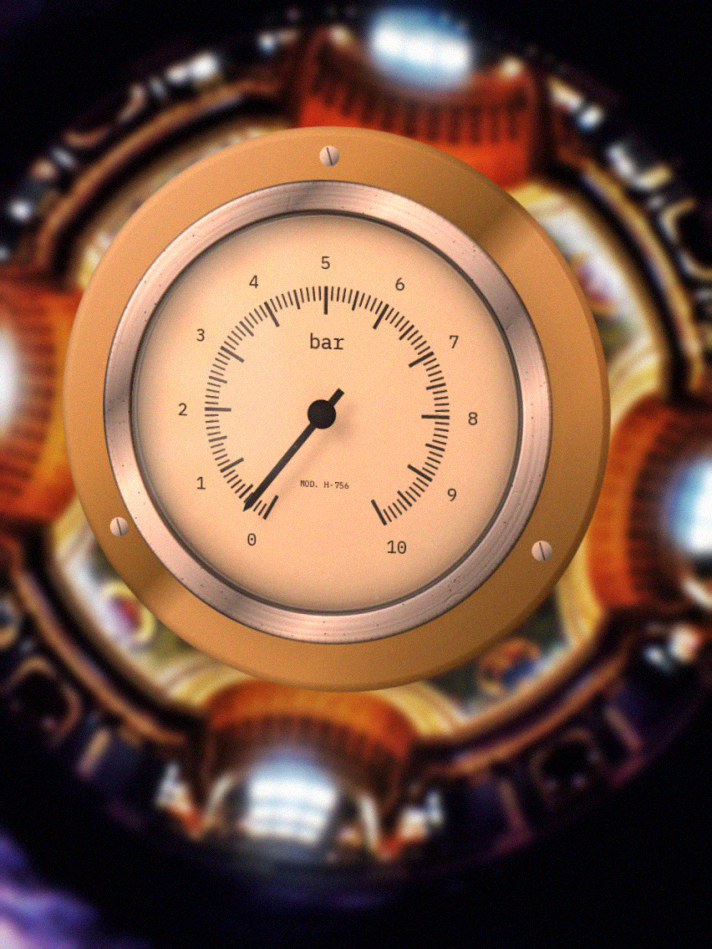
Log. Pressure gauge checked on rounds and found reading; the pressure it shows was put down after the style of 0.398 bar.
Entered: 0.3 bar
